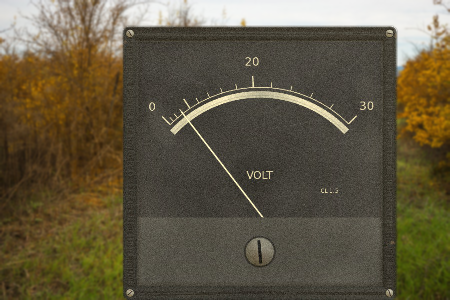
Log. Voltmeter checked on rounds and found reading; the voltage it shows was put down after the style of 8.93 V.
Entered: 8 V
